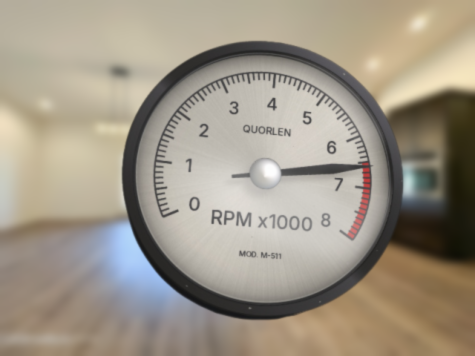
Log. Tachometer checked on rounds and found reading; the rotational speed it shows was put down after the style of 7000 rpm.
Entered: 6600 rpm
